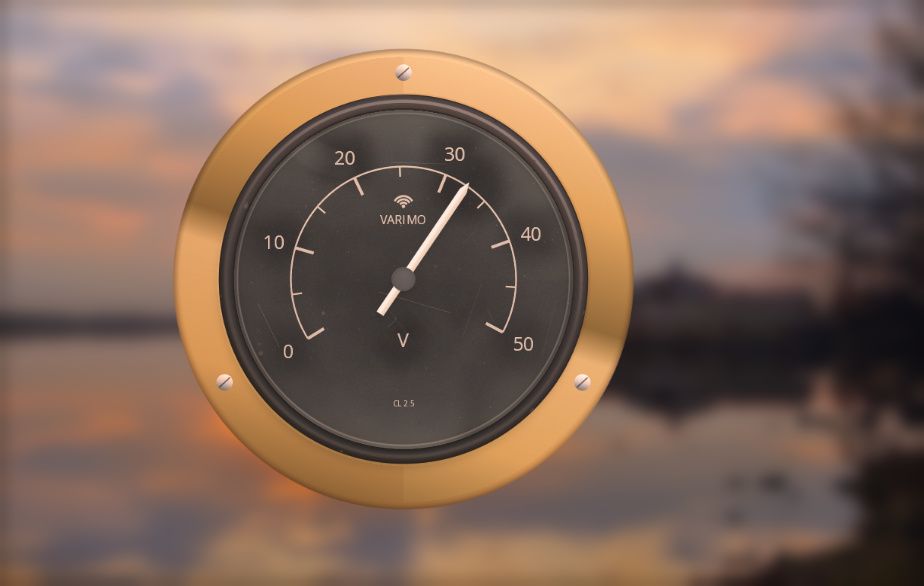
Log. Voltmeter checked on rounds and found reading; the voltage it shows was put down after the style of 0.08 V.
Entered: 32.5 V
